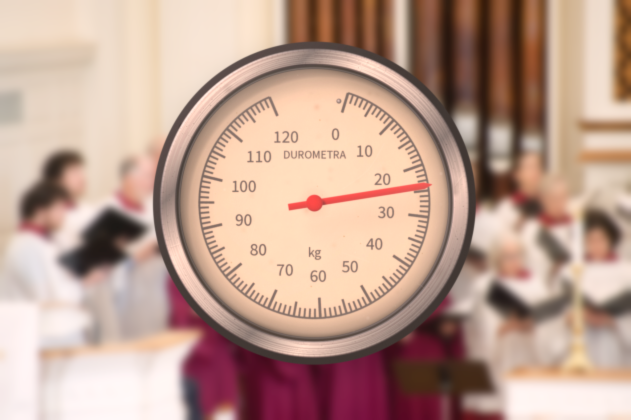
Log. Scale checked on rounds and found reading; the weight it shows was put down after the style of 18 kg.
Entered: 24 kg
